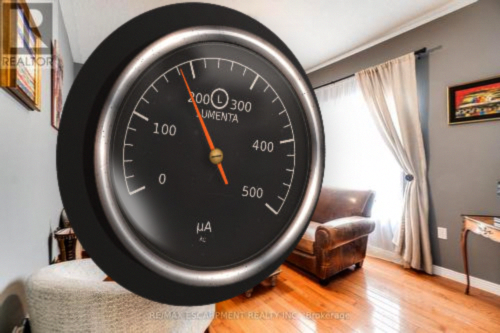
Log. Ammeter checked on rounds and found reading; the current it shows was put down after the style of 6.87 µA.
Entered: 180 µA
